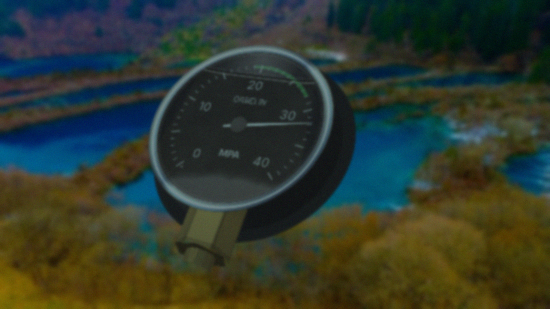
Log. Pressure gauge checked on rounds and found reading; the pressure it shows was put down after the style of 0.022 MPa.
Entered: 32 MPa
